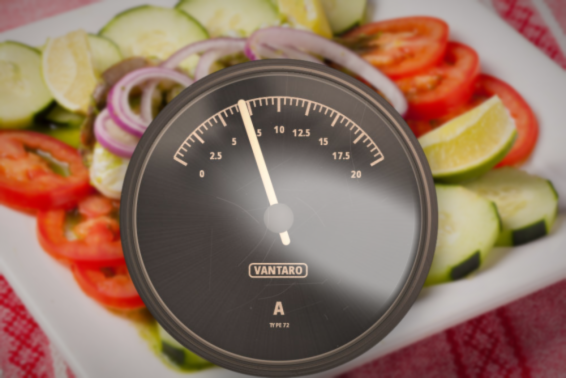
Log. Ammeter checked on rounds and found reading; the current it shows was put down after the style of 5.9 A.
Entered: 7 A
